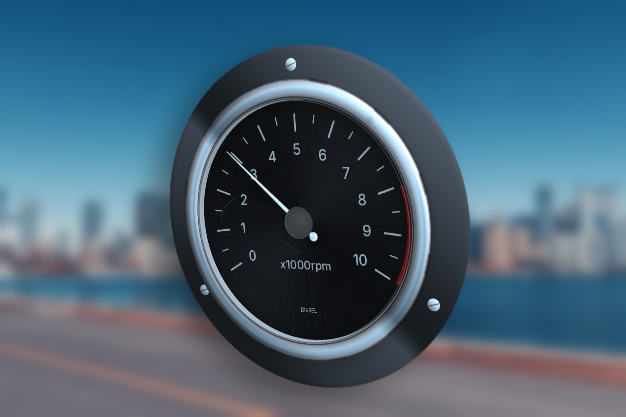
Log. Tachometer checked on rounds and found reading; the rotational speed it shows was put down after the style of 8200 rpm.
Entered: 3000 rpm
